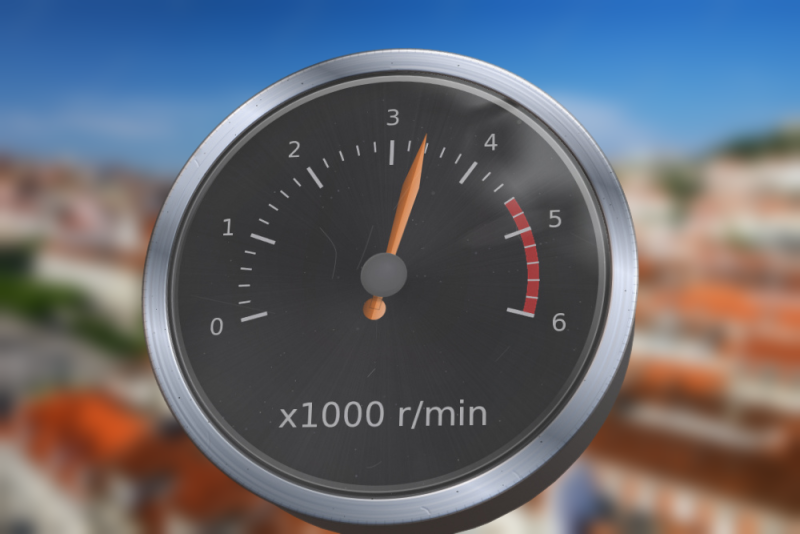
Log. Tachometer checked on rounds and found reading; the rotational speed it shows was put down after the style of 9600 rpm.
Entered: 3400 rpm
